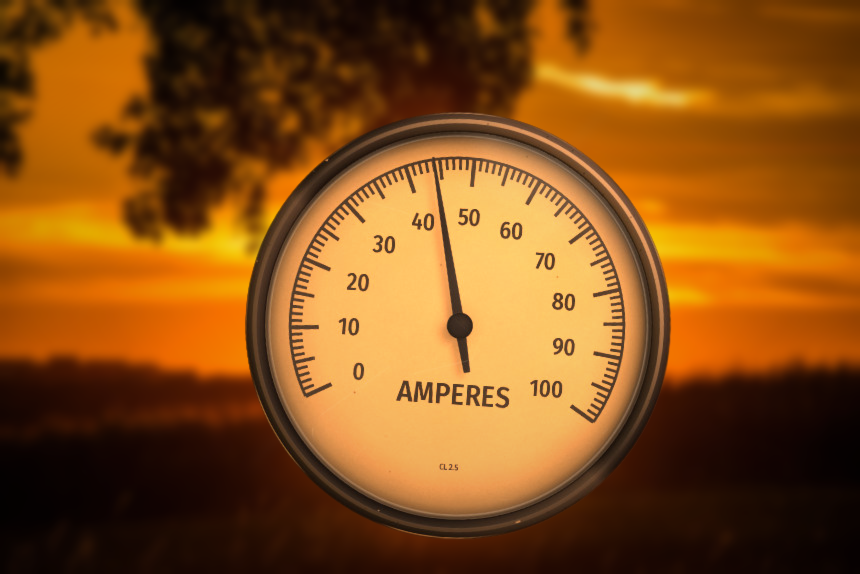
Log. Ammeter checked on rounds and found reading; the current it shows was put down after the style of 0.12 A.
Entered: 44 A
